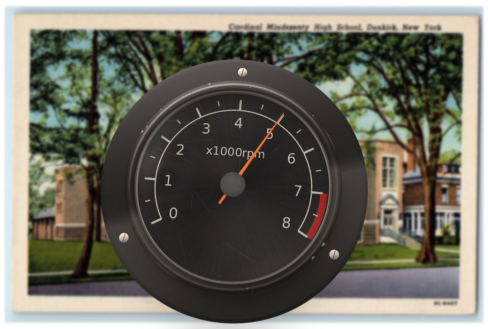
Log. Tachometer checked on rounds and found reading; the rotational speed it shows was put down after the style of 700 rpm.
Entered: 5000 rpm
